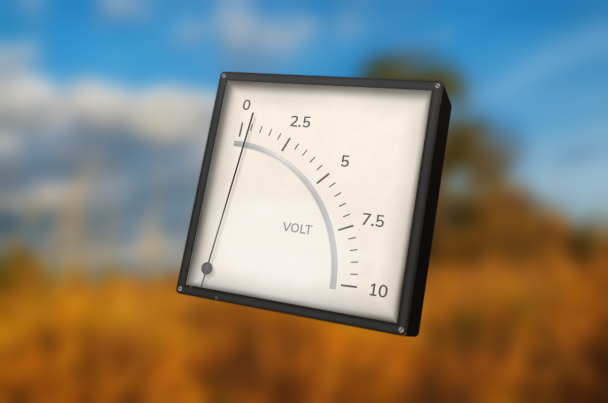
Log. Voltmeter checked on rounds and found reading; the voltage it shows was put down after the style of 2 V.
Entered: 0.5 V
